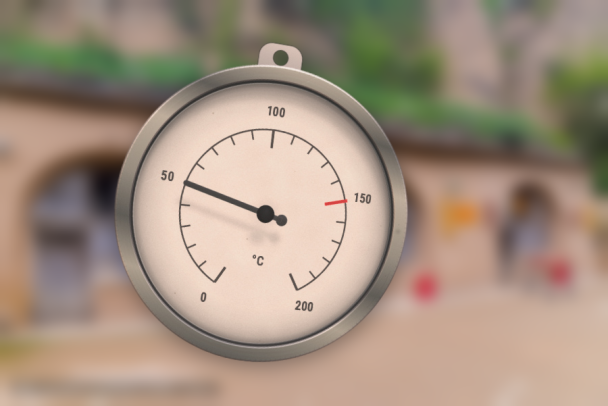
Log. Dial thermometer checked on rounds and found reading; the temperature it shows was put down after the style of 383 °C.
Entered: 50 °C
